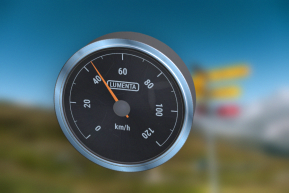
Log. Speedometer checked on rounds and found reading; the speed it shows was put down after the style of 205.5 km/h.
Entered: 45 km/h
